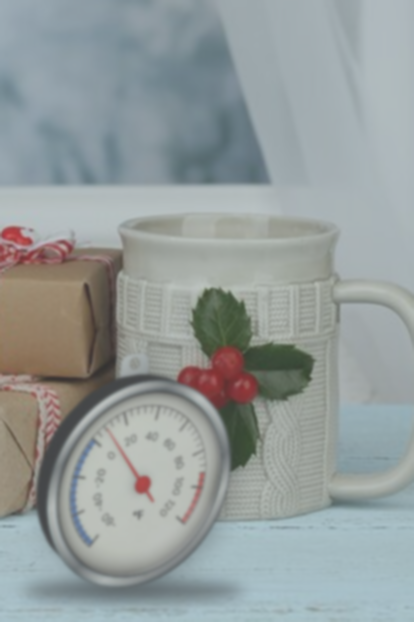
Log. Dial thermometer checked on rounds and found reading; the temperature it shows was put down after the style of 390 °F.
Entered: 8 °F
